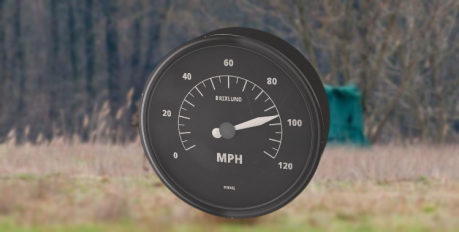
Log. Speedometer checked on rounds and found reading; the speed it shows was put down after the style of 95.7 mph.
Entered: 95 mph
